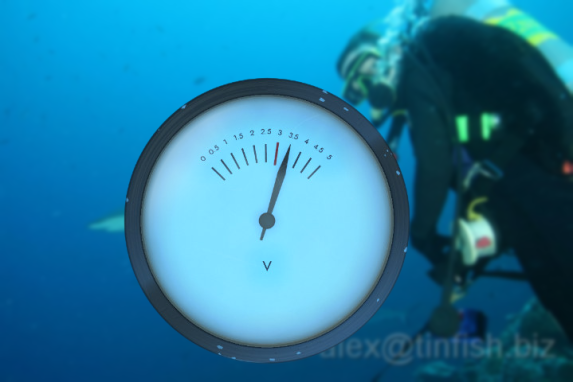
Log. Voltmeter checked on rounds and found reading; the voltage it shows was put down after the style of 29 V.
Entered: 3.5 V
